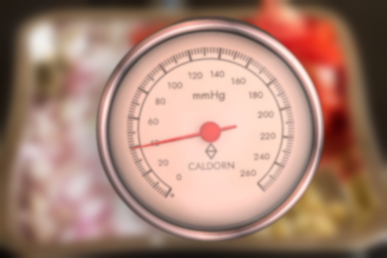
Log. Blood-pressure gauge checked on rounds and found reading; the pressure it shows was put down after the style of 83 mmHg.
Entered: 40 mmHg
